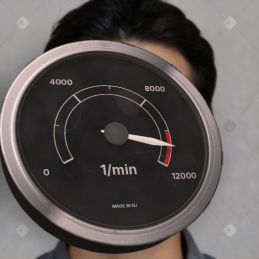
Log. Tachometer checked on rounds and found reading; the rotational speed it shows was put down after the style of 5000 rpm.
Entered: 11000 rpm
